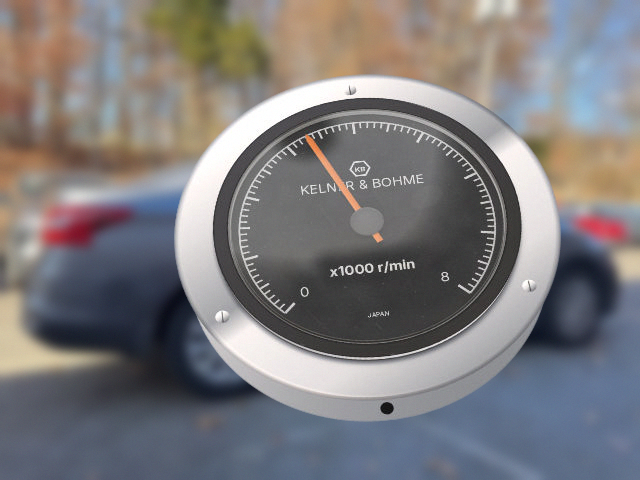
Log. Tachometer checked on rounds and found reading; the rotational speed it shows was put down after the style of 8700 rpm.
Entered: 3300 rpm
